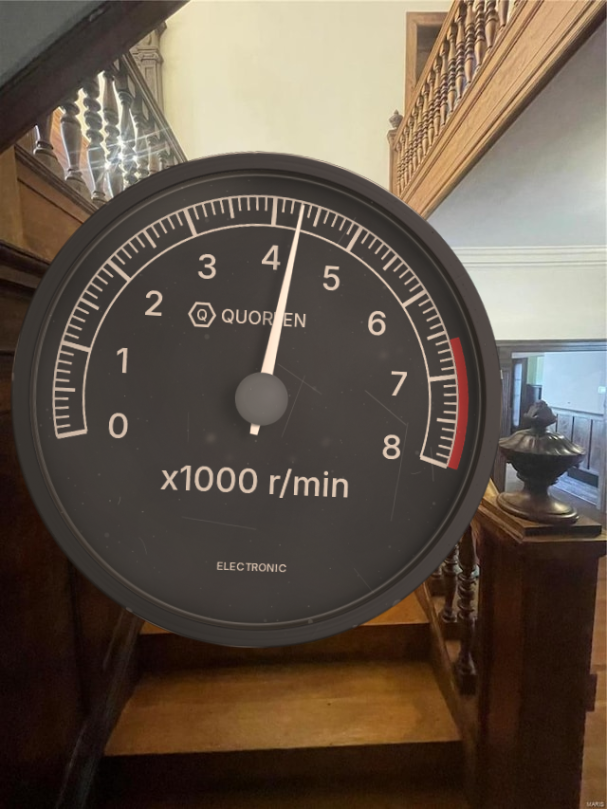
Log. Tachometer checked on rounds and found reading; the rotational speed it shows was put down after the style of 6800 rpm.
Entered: 4300 rpm
